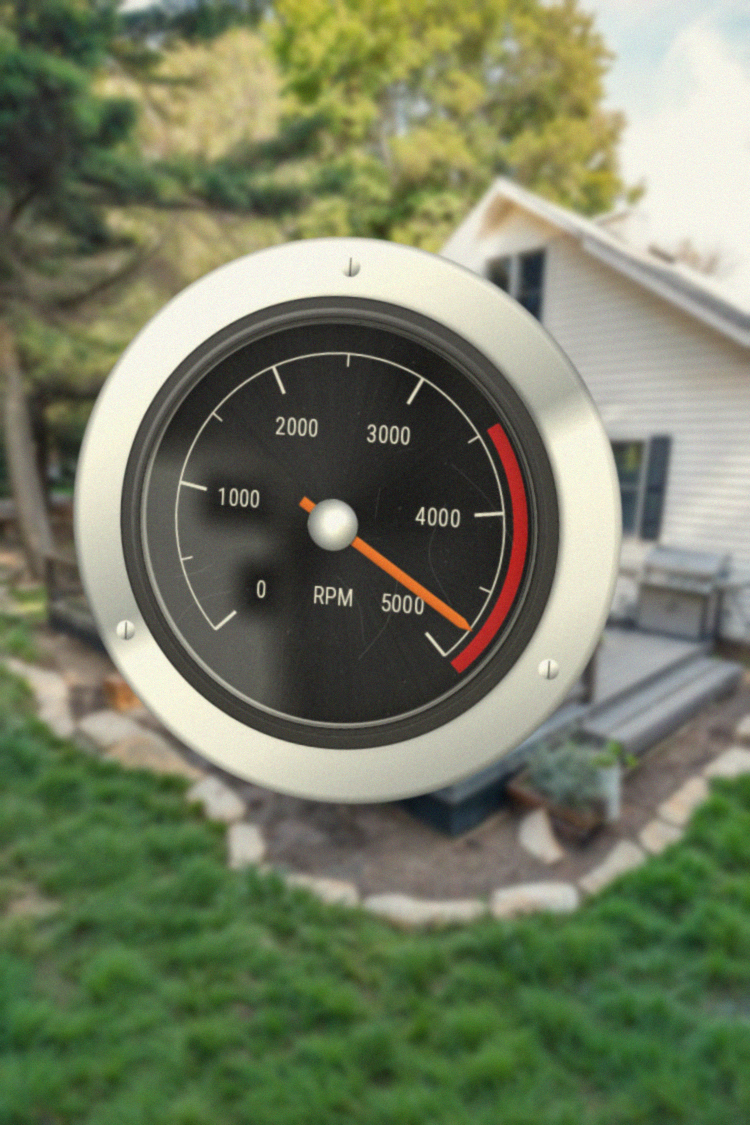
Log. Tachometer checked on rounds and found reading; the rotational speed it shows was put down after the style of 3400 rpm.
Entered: 4750 rpm
